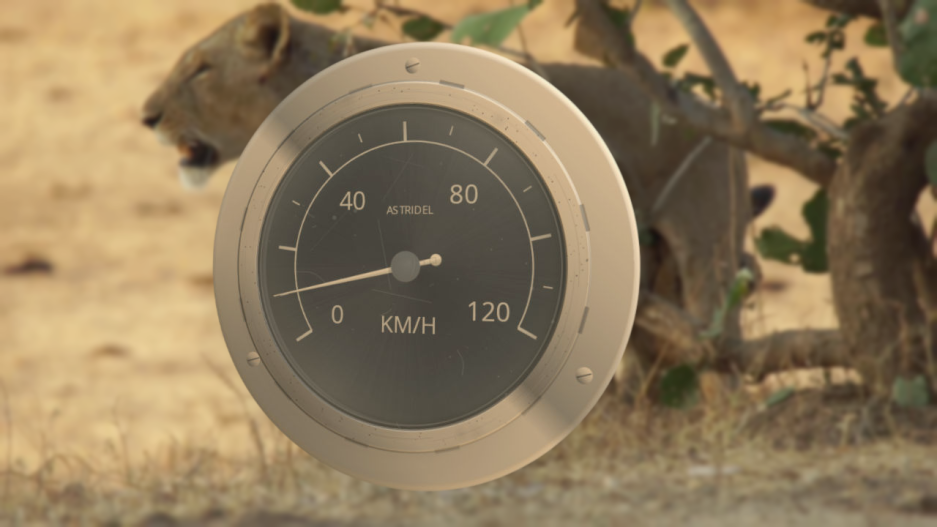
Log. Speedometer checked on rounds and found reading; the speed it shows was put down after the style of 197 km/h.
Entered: 10 km/h
